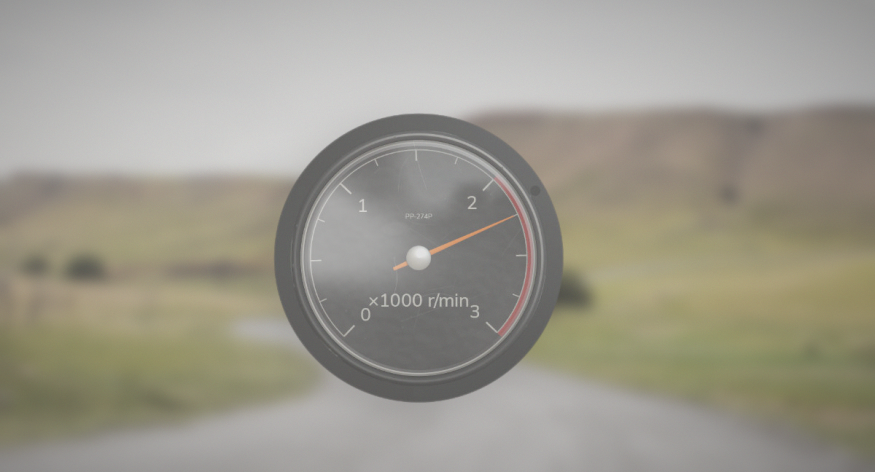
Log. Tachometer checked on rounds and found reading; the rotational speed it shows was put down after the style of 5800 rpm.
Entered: 2250 rpm
